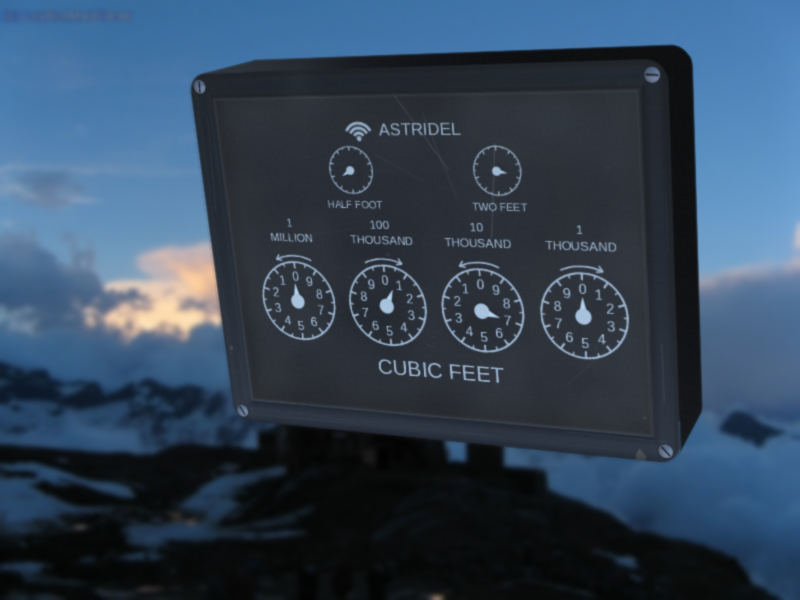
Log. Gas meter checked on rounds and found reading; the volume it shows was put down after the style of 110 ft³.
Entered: 7000 ft³
